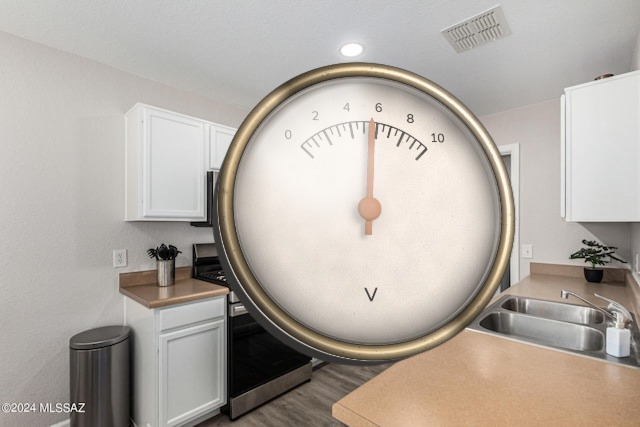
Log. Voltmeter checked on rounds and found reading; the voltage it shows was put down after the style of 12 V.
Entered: 5.5 V
